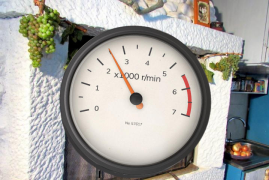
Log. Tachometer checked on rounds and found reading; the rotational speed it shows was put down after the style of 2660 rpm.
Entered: 2500 rpm
